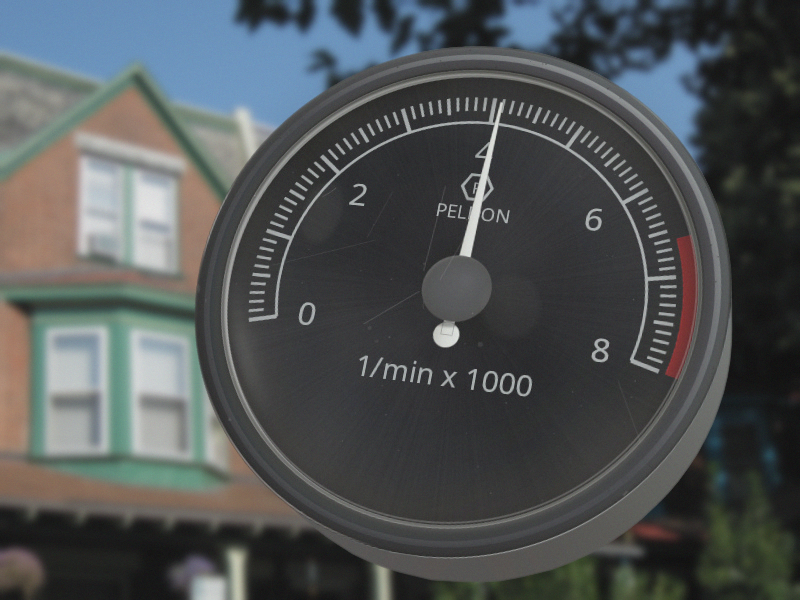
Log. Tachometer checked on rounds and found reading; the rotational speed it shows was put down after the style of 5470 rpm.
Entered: 4100 rpm
